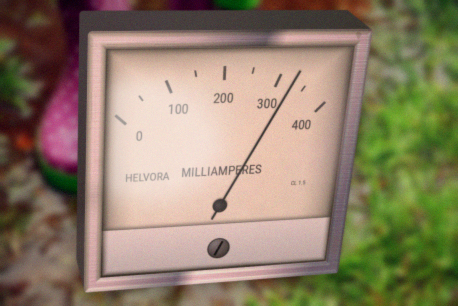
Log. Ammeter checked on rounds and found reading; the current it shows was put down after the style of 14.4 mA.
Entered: 325 mA
